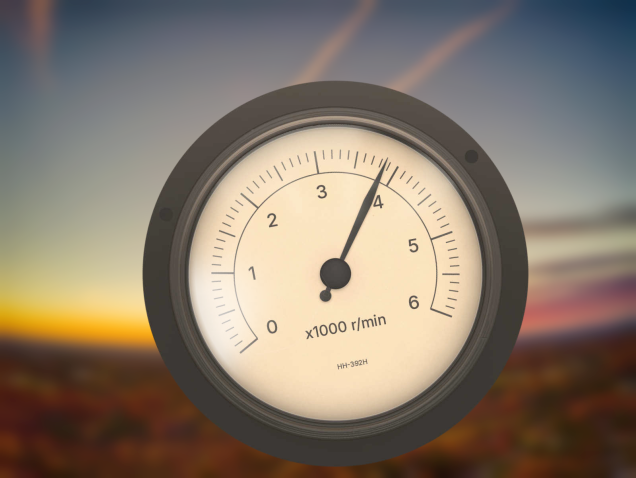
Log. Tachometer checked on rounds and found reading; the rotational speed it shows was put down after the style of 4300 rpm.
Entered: 3850 rpm
